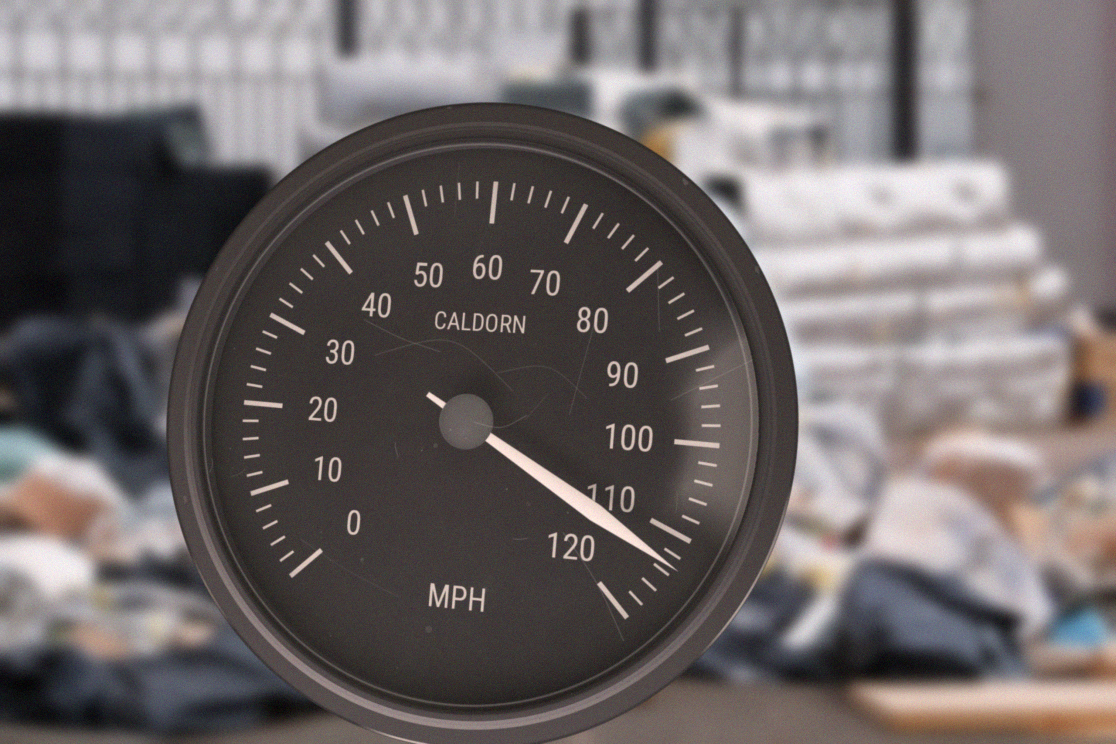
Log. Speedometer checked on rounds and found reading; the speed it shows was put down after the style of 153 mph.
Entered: 113 mph
